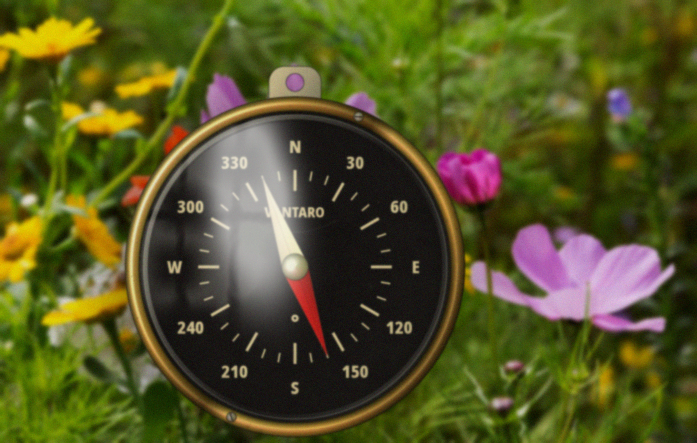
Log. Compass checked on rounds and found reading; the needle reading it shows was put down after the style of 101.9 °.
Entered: 160 °
